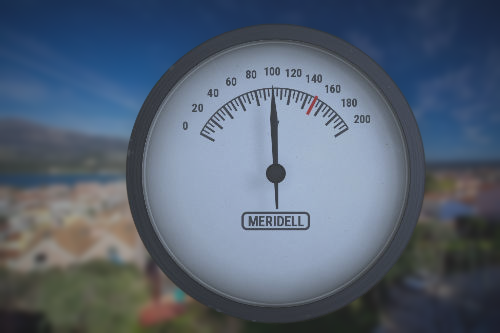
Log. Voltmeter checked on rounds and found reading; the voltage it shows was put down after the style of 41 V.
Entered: 100 V
